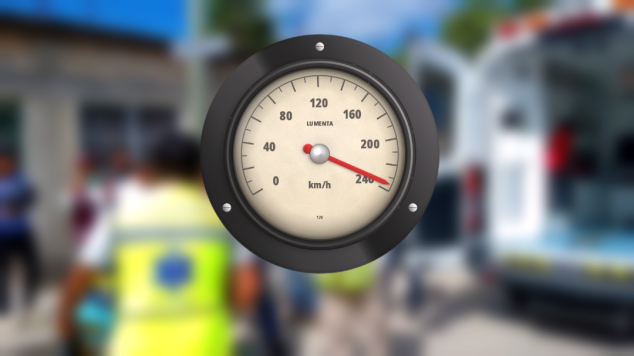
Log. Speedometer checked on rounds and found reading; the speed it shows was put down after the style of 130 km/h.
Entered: 235 km/h
